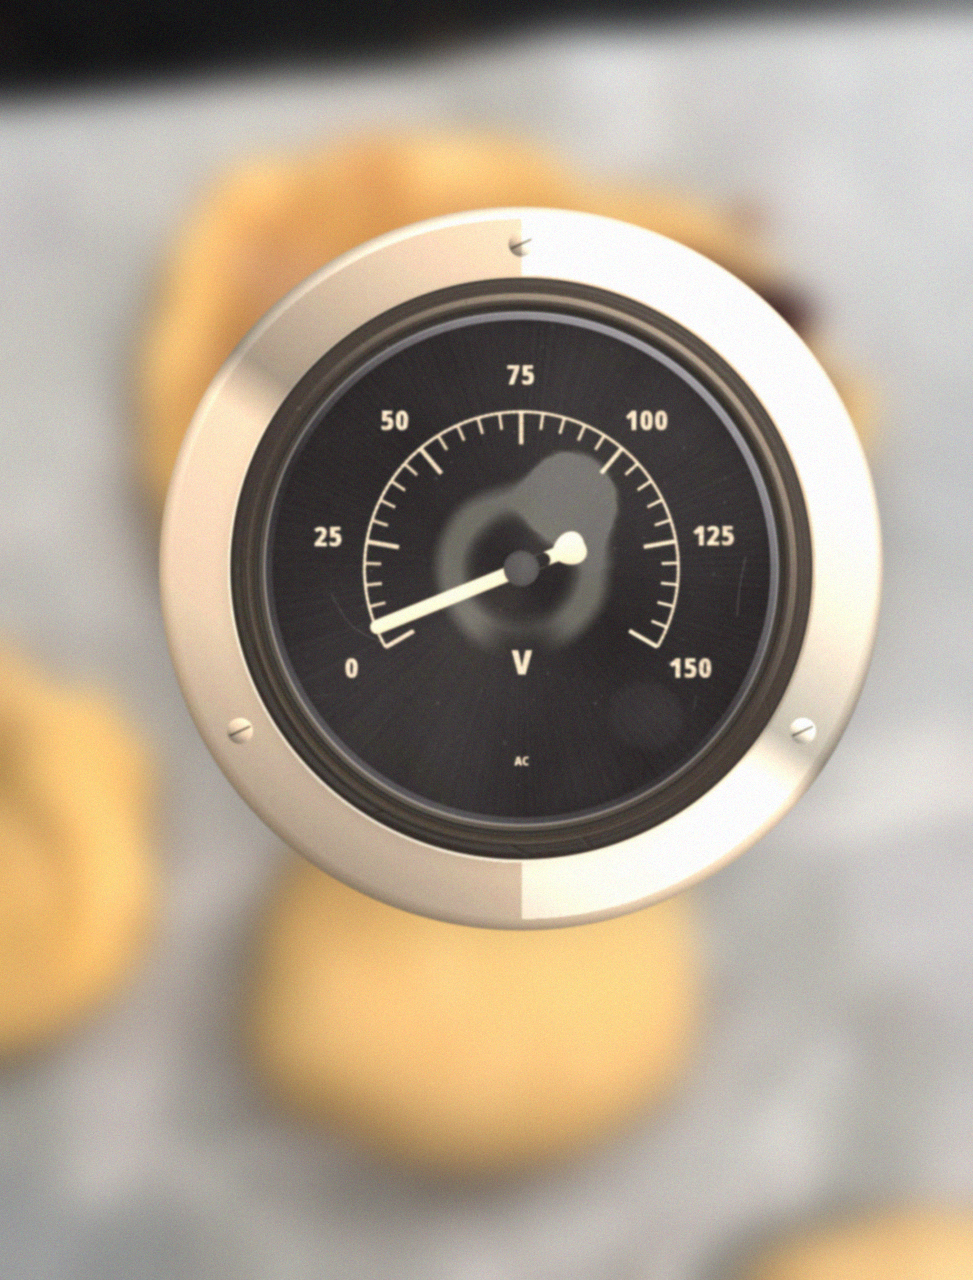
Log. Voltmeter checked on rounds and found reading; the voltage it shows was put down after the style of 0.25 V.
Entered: 5 V
